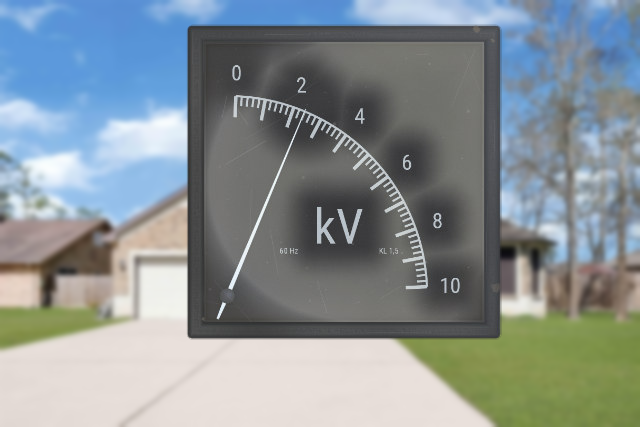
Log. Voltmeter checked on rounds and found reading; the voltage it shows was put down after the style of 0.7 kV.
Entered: 2.4 kV
